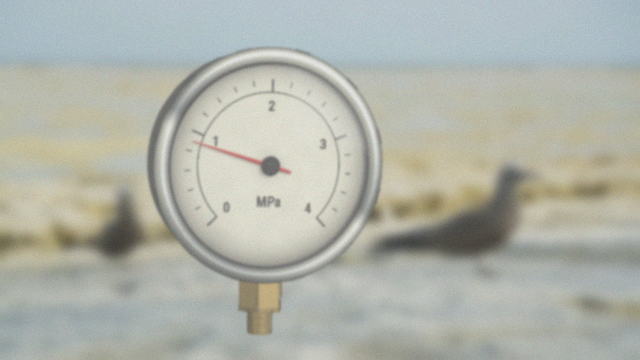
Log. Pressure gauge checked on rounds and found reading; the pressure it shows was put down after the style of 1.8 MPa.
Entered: 0.9 MPa
